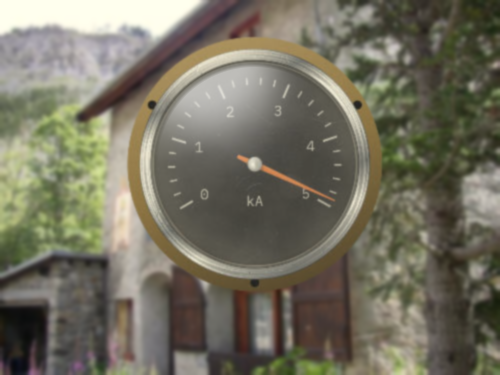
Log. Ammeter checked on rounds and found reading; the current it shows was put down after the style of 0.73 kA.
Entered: 4.9 kA
